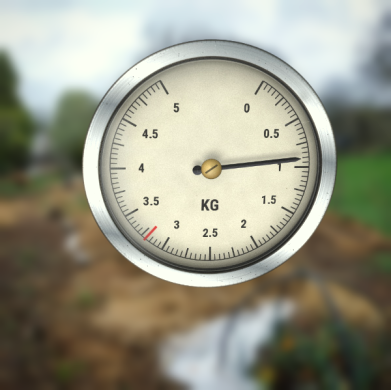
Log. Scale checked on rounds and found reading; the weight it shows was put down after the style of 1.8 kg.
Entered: 0.9 kg
